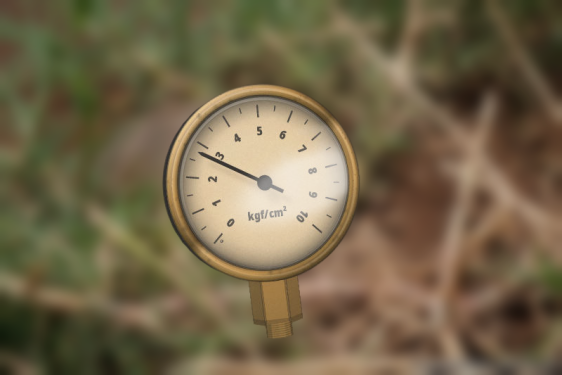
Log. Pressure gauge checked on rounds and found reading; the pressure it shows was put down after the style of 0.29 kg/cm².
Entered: 2.75 kg/cm²
